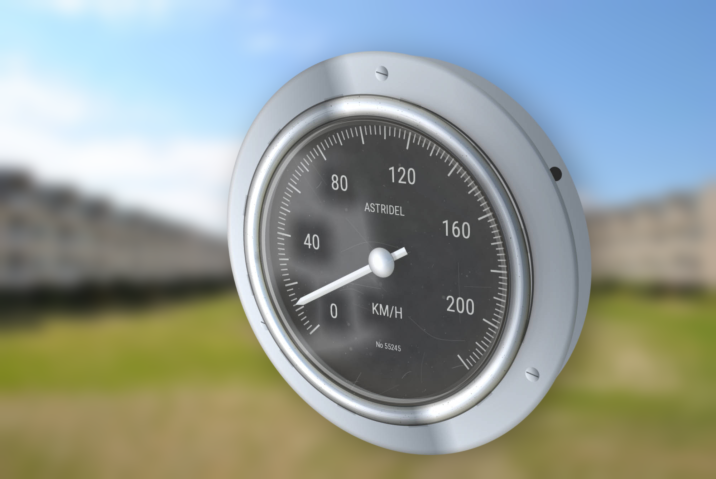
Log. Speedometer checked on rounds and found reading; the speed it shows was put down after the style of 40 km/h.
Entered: 12 km/h
